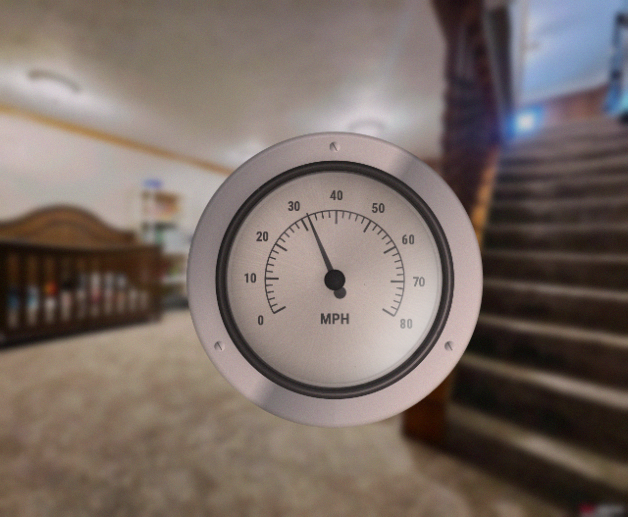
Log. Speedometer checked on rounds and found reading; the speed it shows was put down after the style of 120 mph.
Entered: 32 mph
